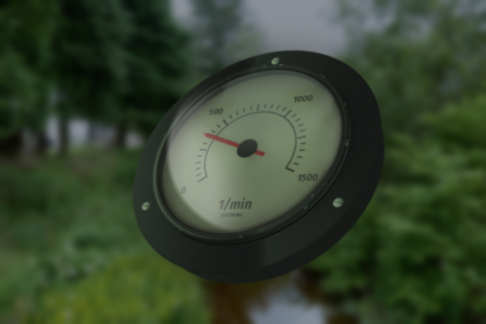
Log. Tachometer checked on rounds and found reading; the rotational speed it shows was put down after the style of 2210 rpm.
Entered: 350 rpm
